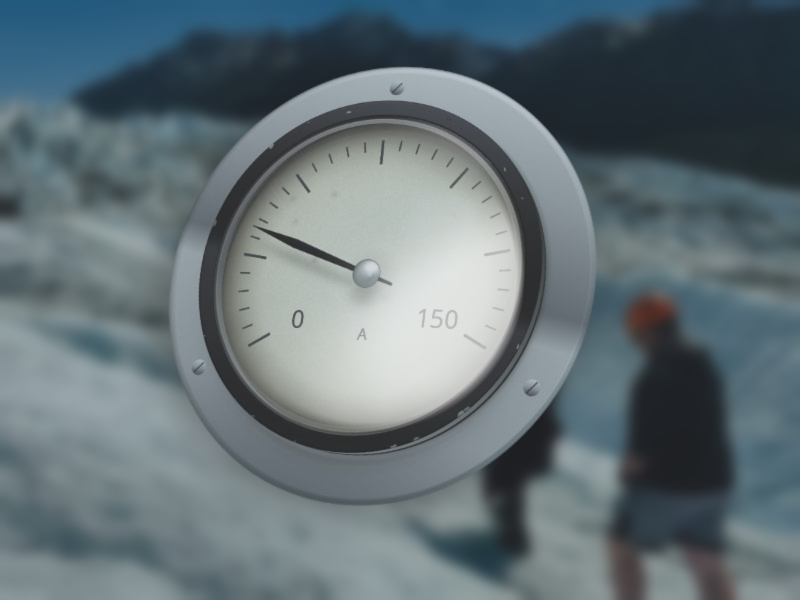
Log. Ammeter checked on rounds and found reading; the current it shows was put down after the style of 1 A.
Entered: 32.5 A
